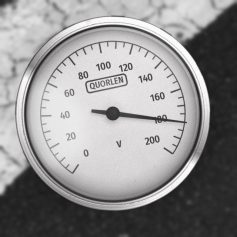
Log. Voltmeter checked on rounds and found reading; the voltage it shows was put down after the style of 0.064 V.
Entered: 180 V
